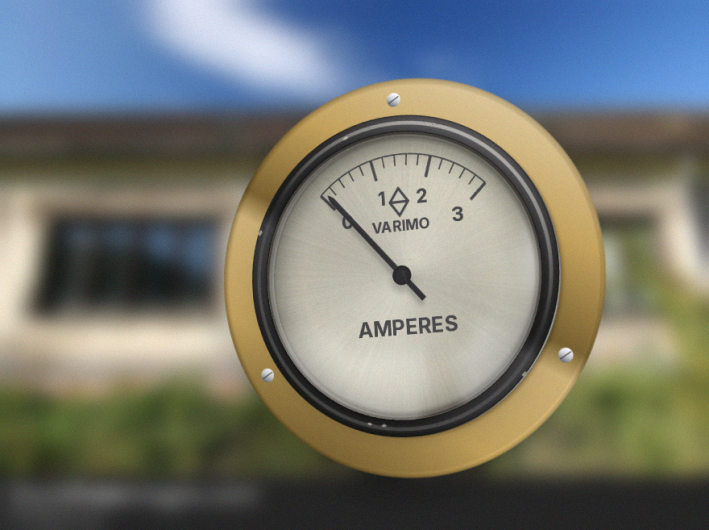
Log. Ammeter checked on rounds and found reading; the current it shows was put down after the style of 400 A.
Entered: 0.1 A
